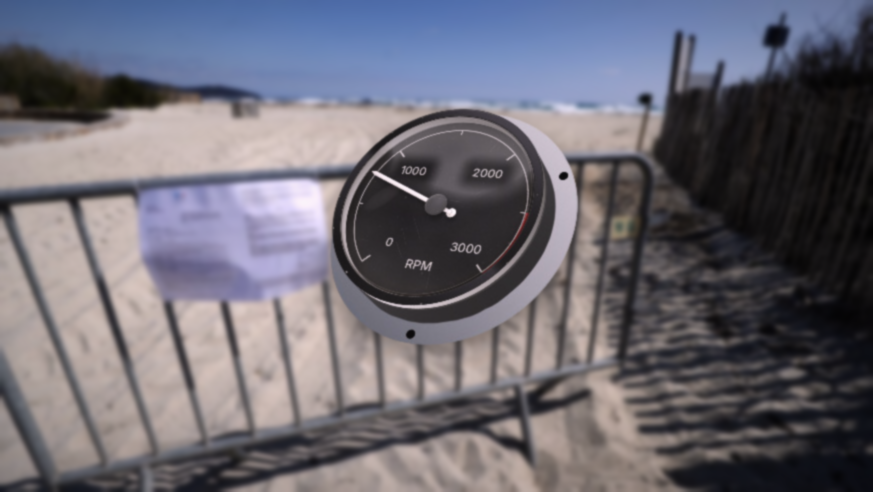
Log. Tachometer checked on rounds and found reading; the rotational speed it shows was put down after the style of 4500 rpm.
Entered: 750 rpm
